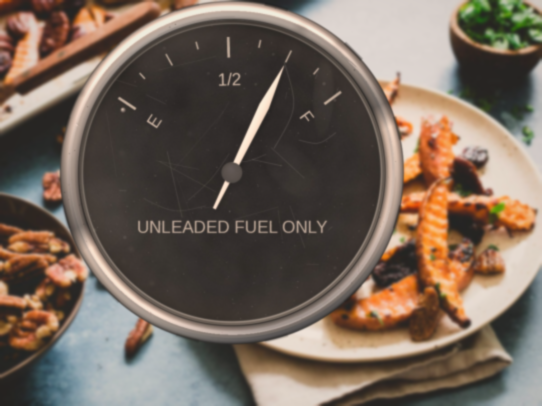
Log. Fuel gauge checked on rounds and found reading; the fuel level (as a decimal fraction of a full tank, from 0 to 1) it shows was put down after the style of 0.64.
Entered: 0.75
